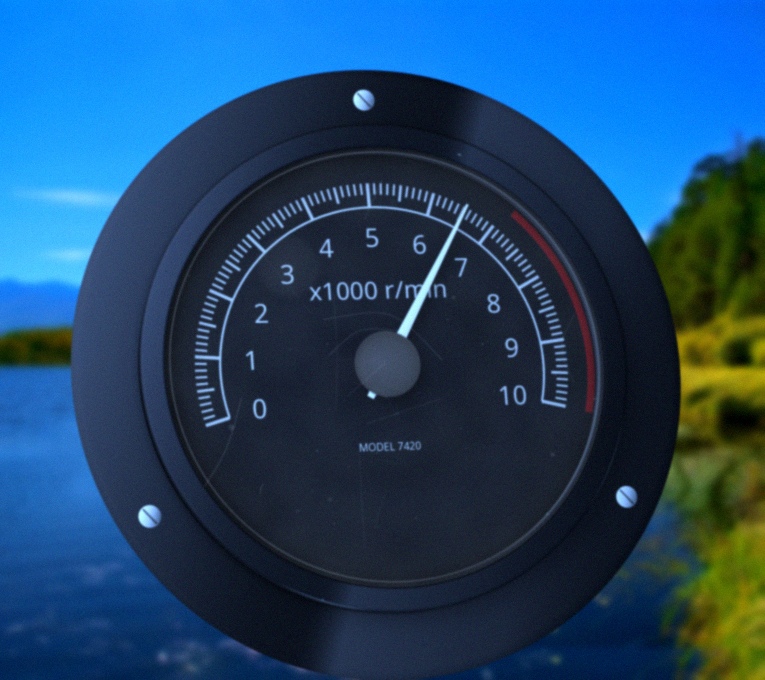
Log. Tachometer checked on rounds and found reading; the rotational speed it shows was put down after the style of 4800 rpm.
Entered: 6500 rpm
